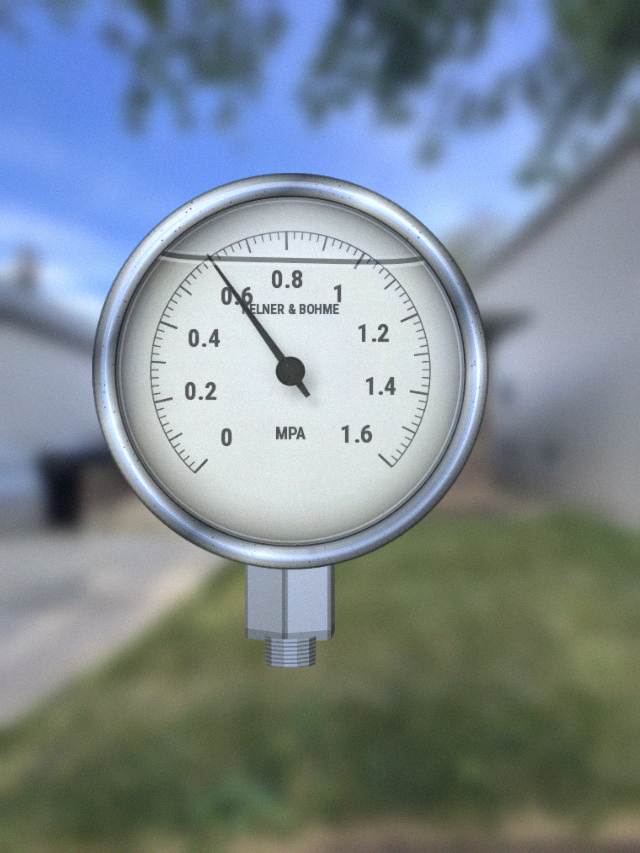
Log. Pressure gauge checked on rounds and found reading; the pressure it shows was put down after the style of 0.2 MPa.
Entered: 0.6 MPa
